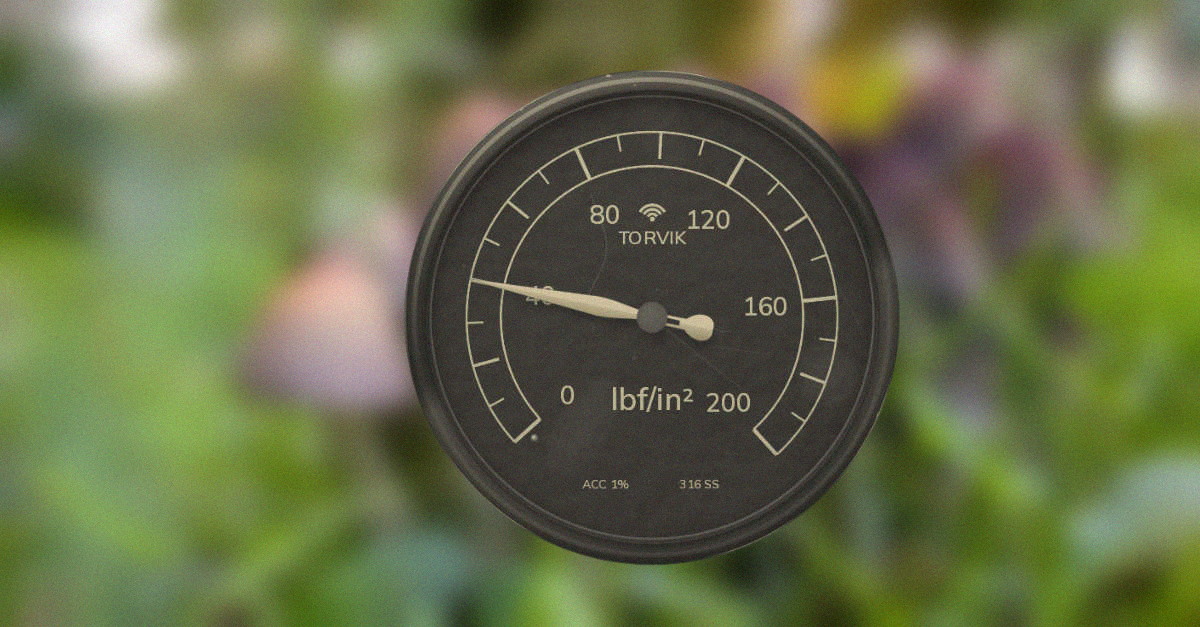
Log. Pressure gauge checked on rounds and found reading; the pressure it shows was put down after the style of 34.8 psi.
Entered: 40 psi
